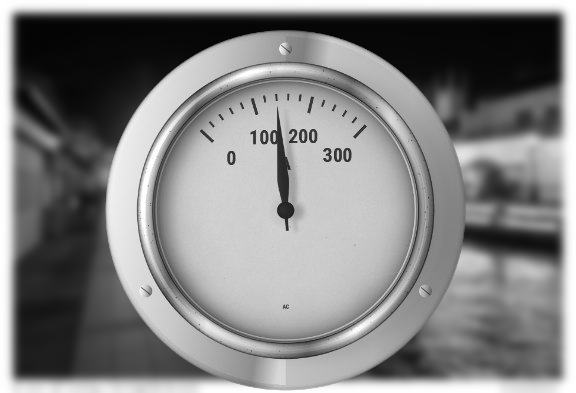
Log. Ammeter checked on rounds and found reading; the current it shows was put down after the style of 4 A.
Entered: 140 A
